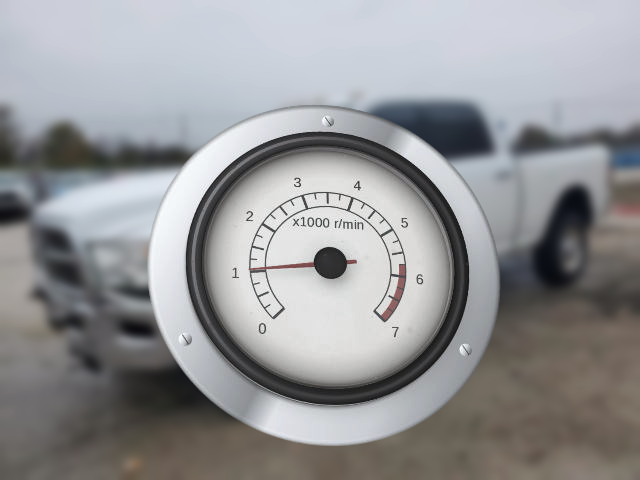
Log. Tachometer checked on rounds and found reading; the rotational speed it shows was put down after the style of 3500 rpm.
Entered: 1000 rpm
